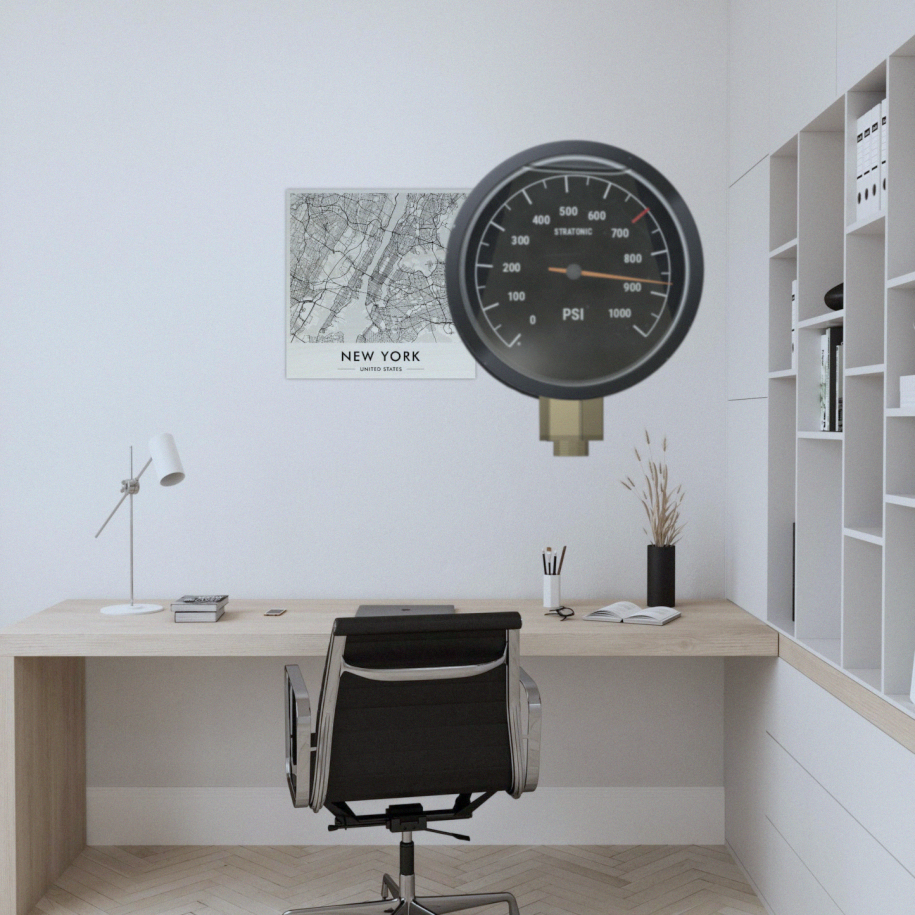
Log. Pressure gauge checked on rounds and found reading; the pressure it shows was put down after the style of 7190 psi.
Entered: 875 psi
